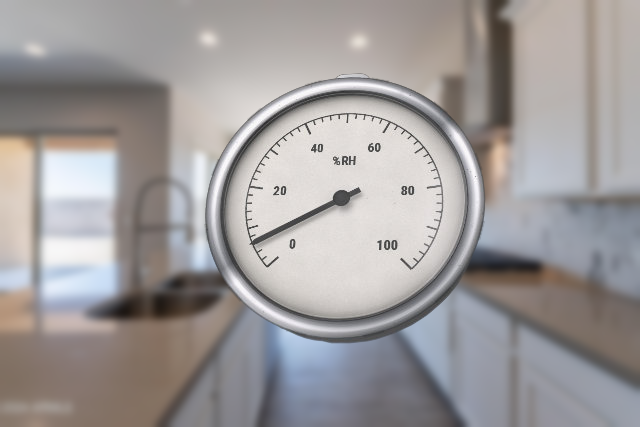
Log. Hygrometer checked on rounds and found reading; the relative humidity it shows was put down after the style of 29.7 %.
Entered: 6 %
